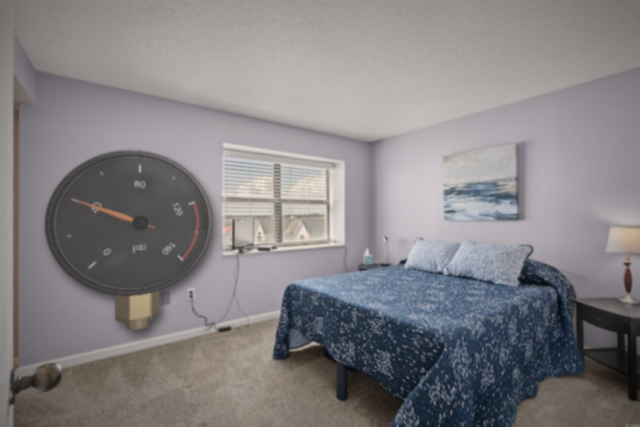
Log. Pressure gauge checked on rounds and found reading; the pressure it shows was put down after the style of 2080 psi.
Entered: 40 psi
